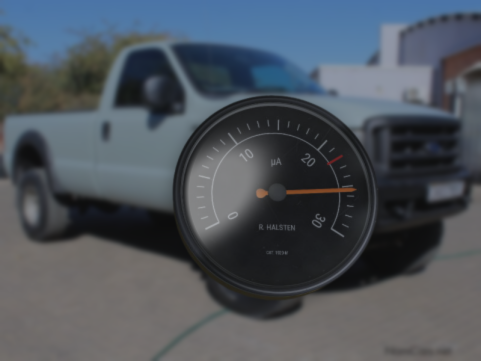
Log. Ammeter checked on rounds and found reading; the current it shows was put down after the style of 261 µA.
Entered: 25.5 µA
